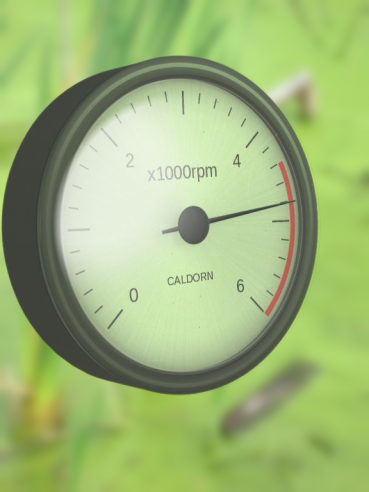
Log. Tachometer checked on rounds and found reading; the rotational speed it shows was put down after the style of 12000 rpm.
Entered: 4800 rpm
